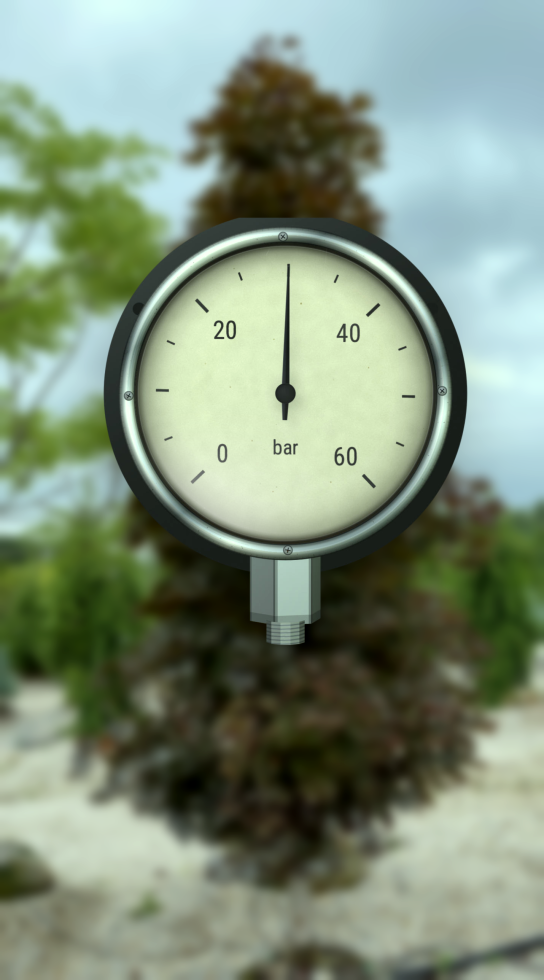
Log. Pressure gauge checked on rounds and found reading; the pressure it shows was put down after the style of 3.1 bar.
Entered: 30 bar
